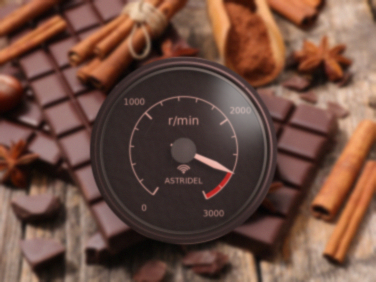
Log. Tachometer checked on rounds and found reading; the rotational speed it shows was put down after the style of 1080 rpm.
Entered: 2600 rpm
